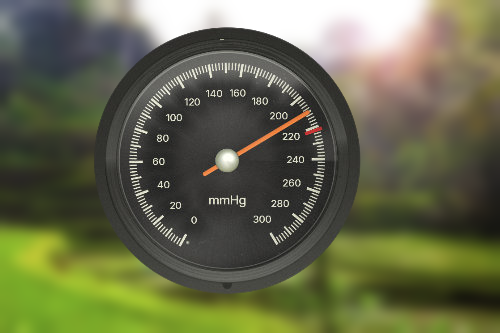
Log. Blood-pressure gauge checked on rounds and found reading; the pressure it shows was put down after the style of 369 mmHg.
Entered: 210 mmHg
